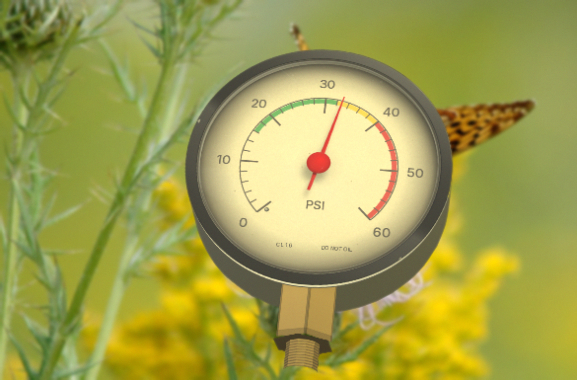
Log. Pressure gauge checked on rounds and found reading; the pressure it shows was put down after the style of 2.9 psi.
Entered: 33 psi
